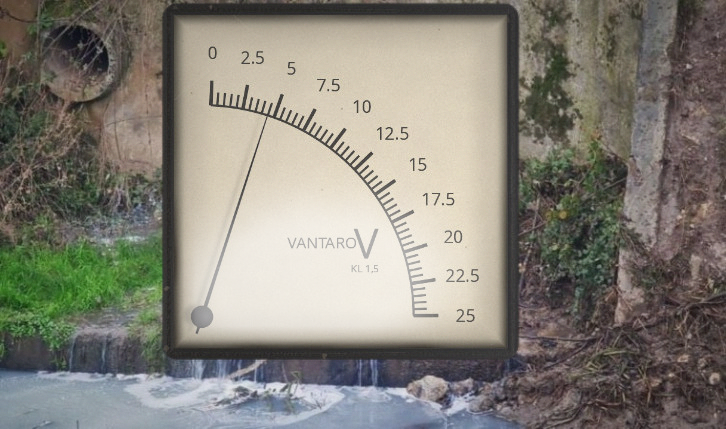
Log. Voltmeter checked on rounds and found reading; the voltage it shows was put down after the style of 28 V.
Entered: 4.5 V
